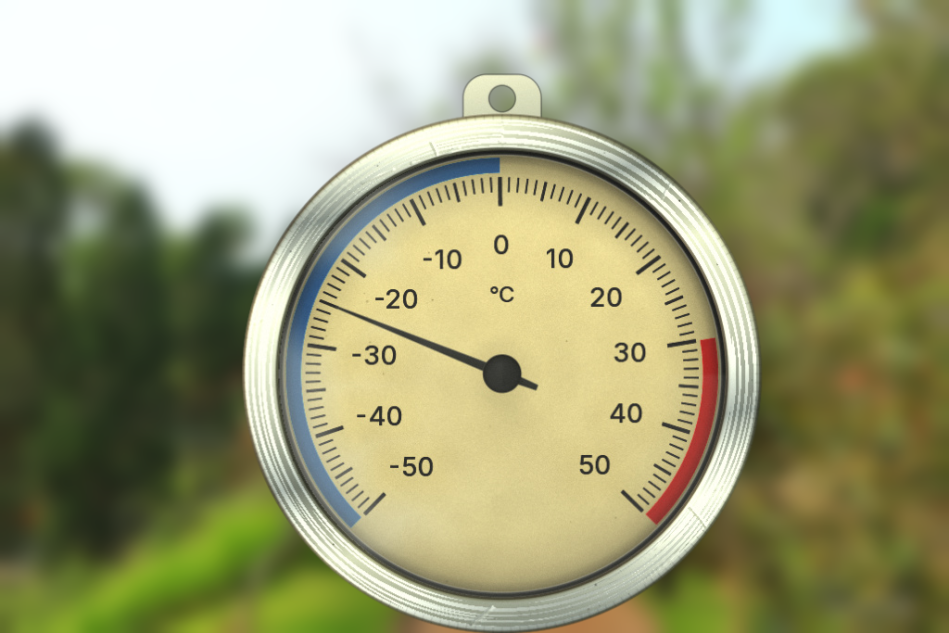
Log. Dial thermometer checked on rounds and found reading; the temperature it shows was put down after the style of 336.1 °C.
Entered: -25 °C
